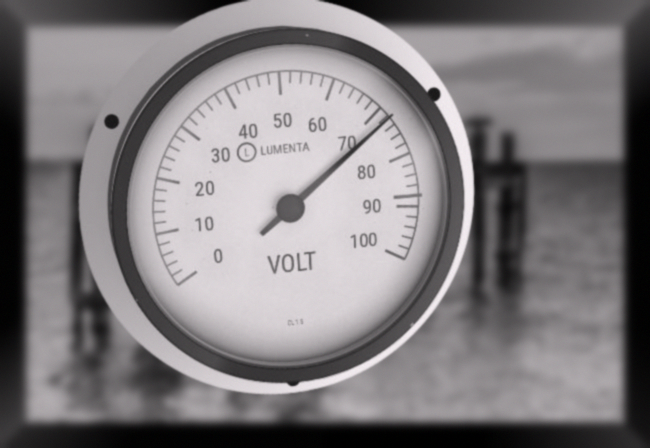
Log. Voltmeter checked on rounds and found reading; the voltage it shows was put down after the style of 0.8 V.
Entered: 72 V
